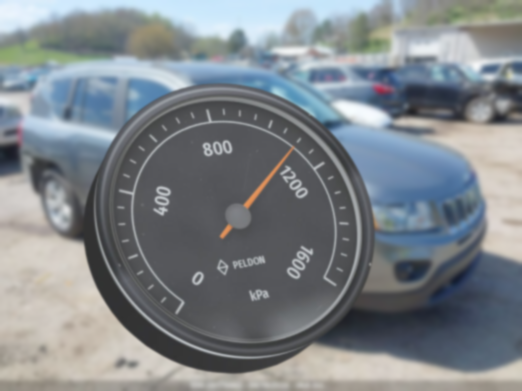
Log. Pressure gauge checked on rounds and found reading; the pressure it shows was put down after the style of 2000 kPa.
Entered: 1100 kPa
